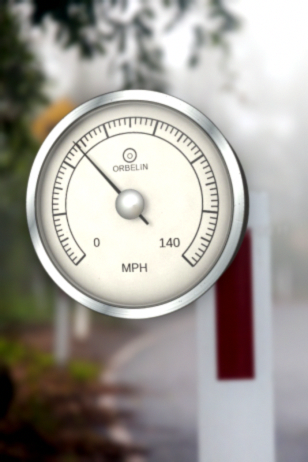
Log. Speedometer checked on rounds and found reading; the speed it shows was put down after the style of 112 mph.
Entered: 48 mph
